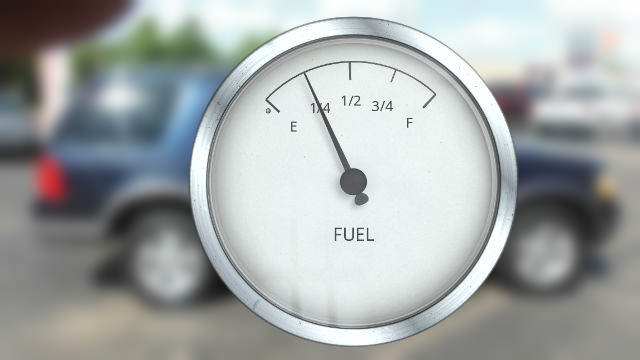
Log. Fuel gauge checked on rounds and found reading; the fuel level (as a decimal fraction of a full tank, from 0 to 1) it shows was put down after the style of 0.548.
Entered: 0.25
